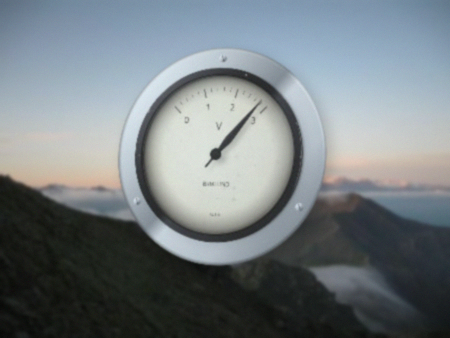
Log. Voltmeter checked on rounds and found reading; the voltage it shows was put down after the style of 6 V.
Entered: 2.8 V
